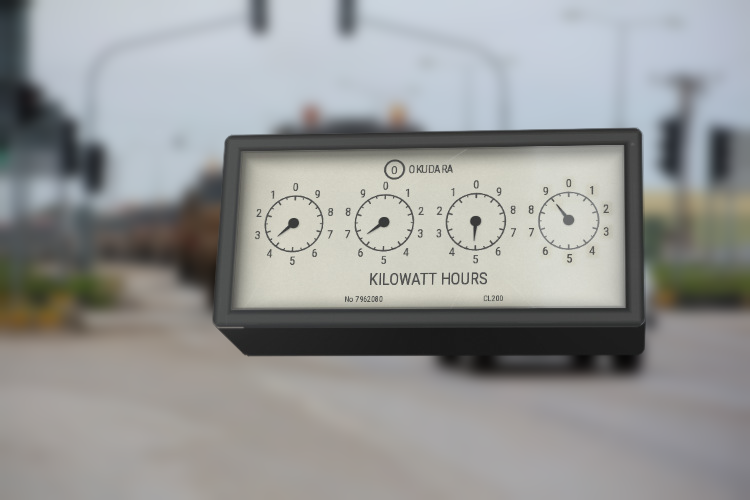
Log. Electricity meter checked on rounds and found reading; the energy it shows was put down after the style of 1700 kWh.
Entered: 3649 kWh
